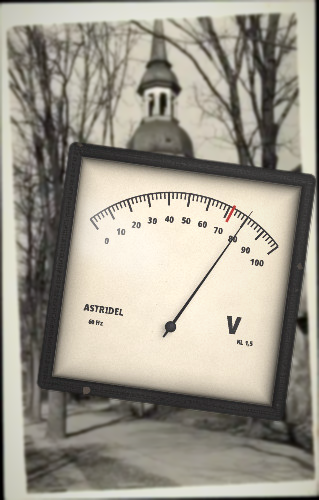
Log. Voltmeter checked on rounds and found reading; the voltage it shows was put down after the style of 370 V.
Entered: 80 V
